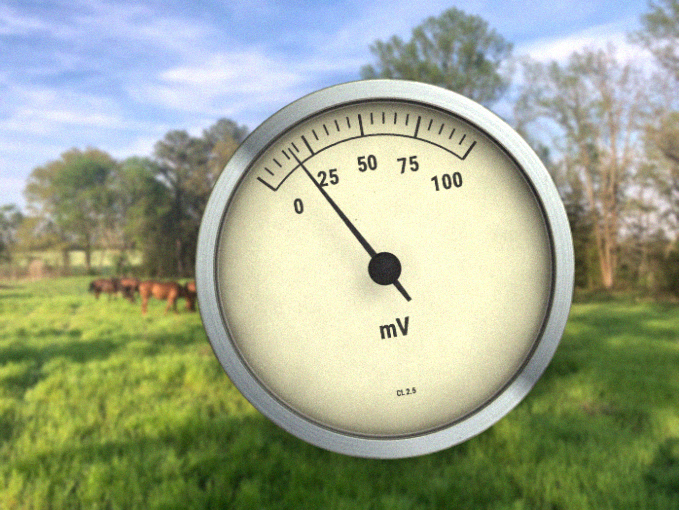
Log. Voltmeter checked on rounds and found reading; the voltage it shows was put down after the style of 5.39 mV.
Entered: 17.5 mV
